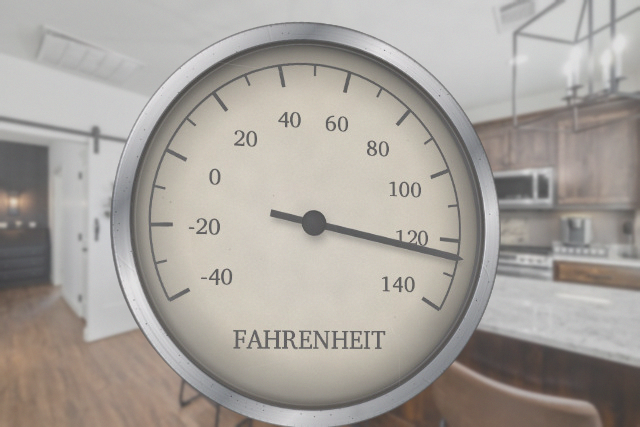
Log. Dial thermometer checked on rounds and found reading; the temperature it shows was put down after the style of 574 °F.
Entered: 125 °F
